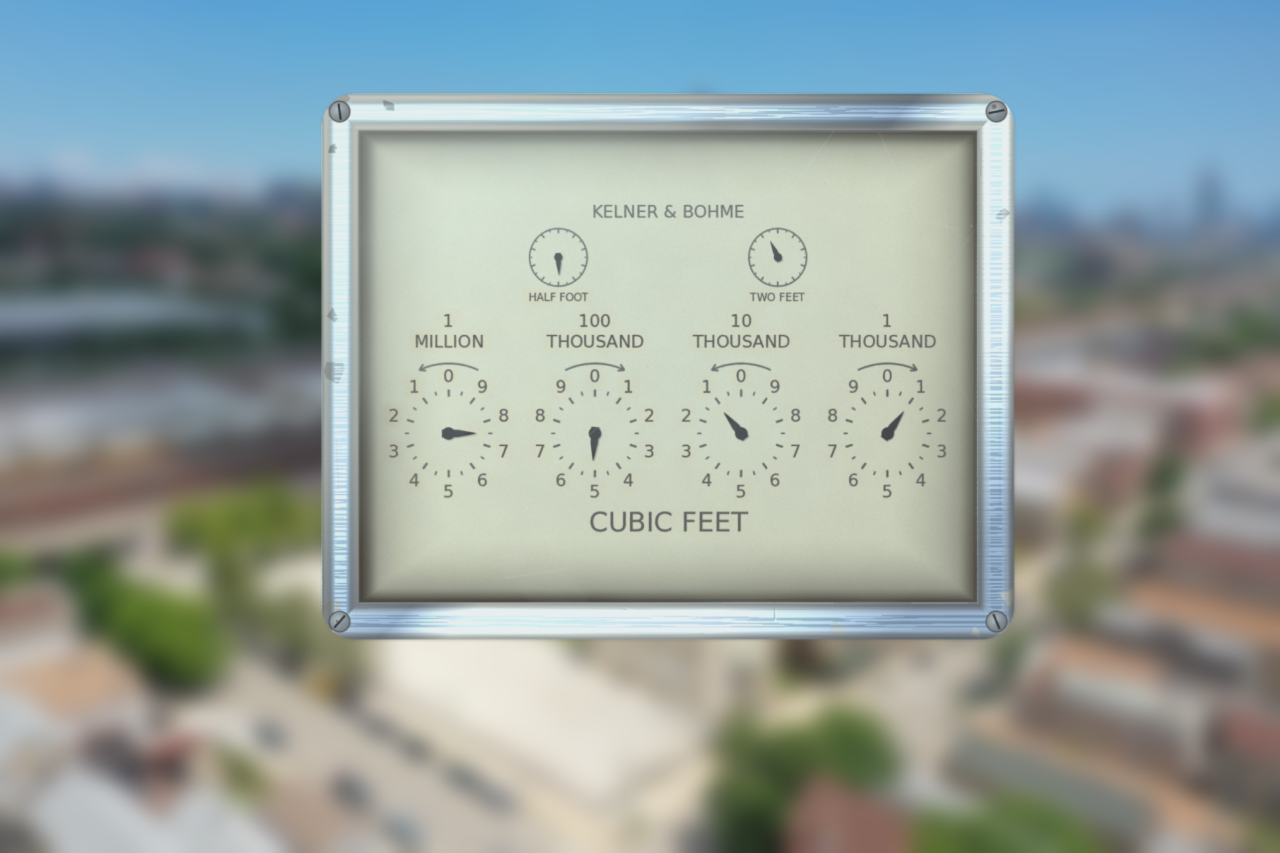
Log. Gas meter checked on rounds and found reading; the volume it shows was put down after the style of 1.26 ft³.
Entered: 751100 ft³
